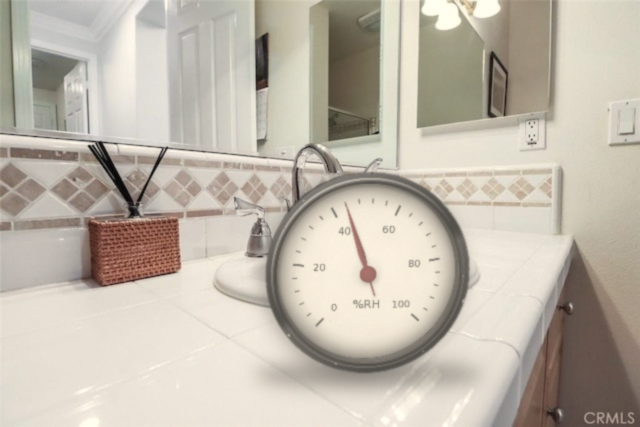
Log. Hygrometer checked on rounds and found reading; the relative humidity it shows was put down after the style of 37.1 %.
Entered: 44 %
